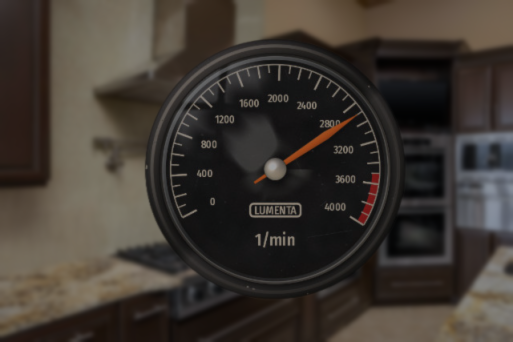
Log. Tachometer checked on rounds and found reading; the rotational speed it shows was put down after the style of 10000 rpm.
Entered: 2900 rpm
